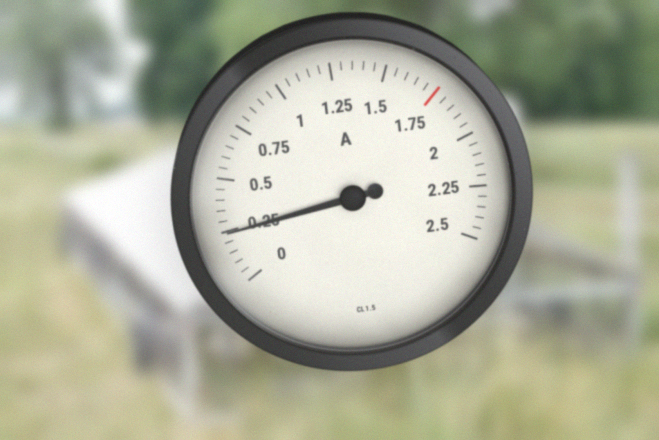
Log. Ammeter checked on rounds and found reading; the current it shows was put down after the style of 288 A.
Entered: 0.25 A
